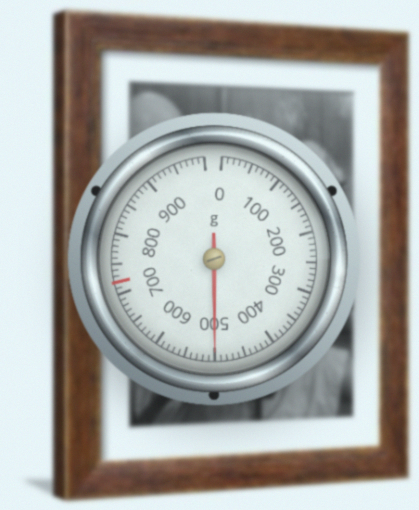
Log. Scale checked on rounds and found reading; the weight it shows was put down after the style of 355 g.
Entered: 500 g
